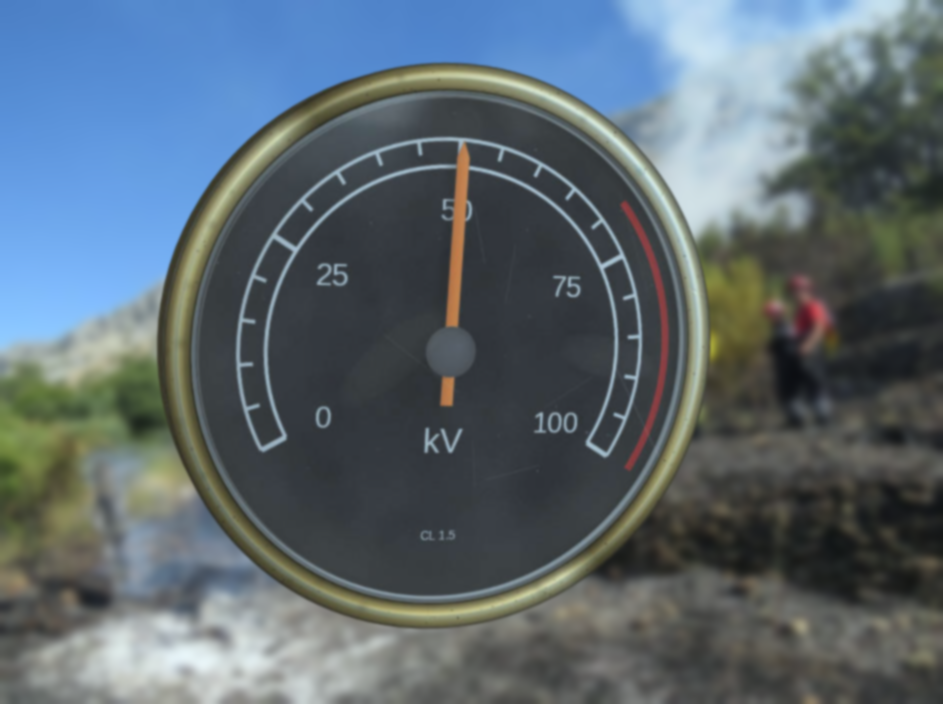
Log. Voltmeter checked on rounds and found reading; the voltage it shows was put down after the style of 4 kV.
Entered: 50 kV
